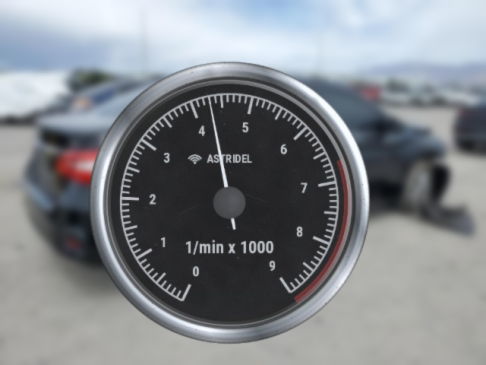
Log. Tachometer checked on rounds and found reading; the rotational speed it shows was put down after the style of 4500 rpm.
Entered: 4300 rpm
